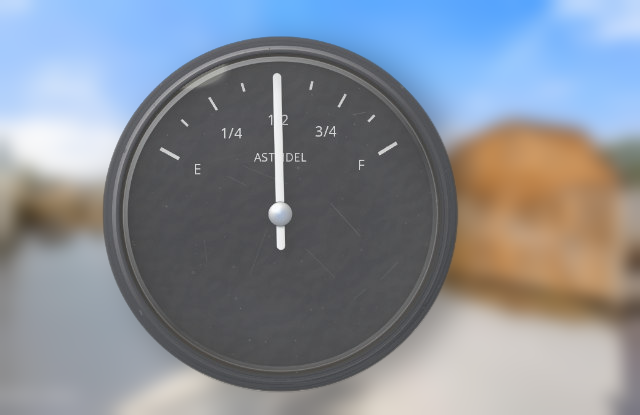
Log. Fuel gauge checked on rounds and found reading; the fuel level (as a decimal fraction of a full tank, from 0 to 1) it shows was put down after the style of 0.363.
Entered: 0.5
